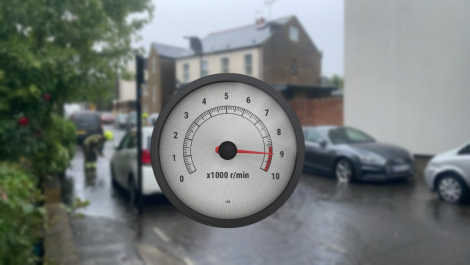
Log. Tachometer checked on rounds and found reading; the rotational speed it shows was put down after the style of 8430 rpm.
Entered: 9000 rpm
